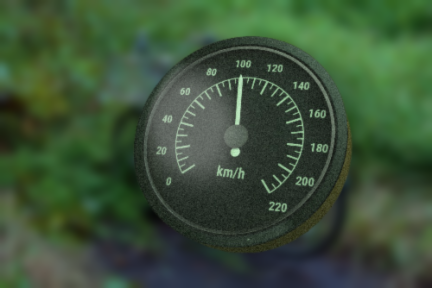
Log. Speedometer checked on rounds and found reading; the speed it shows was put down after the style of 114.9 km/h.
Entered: 100 km/h
